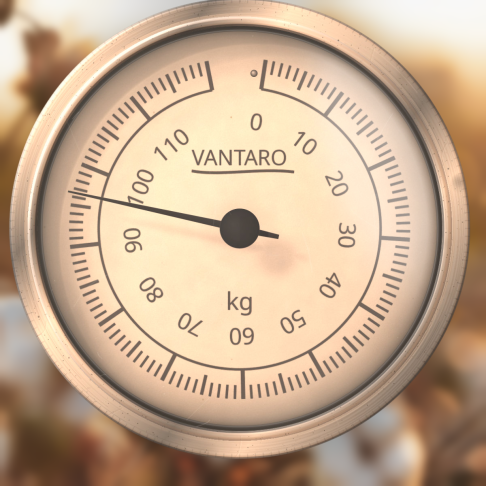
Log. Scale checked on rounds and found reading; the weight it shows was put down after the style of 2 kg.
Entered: 96.5 kg
